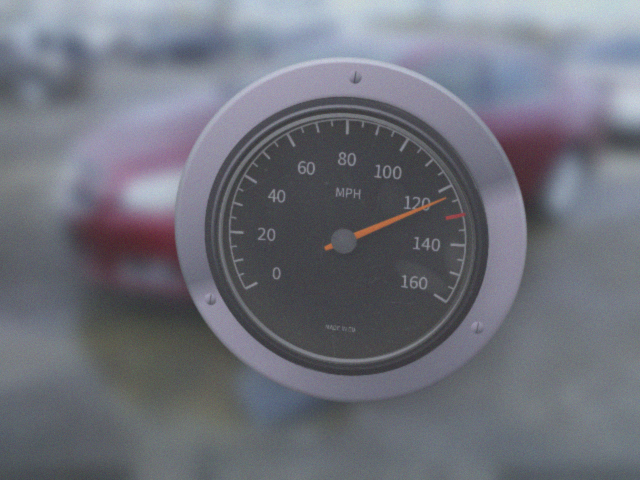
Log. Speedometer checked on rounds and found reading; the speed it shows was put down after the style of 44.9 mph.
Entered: 122.5 mph
